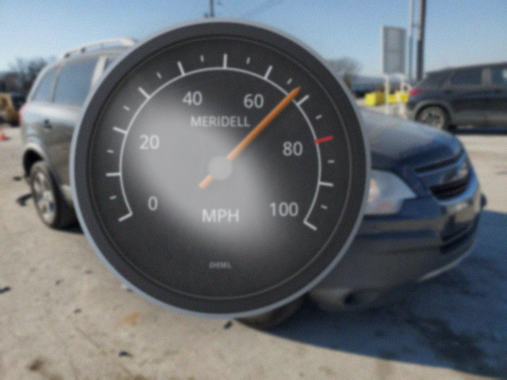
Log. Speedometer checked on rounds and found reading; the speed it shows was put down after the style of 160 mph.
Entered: 67.5 mph
